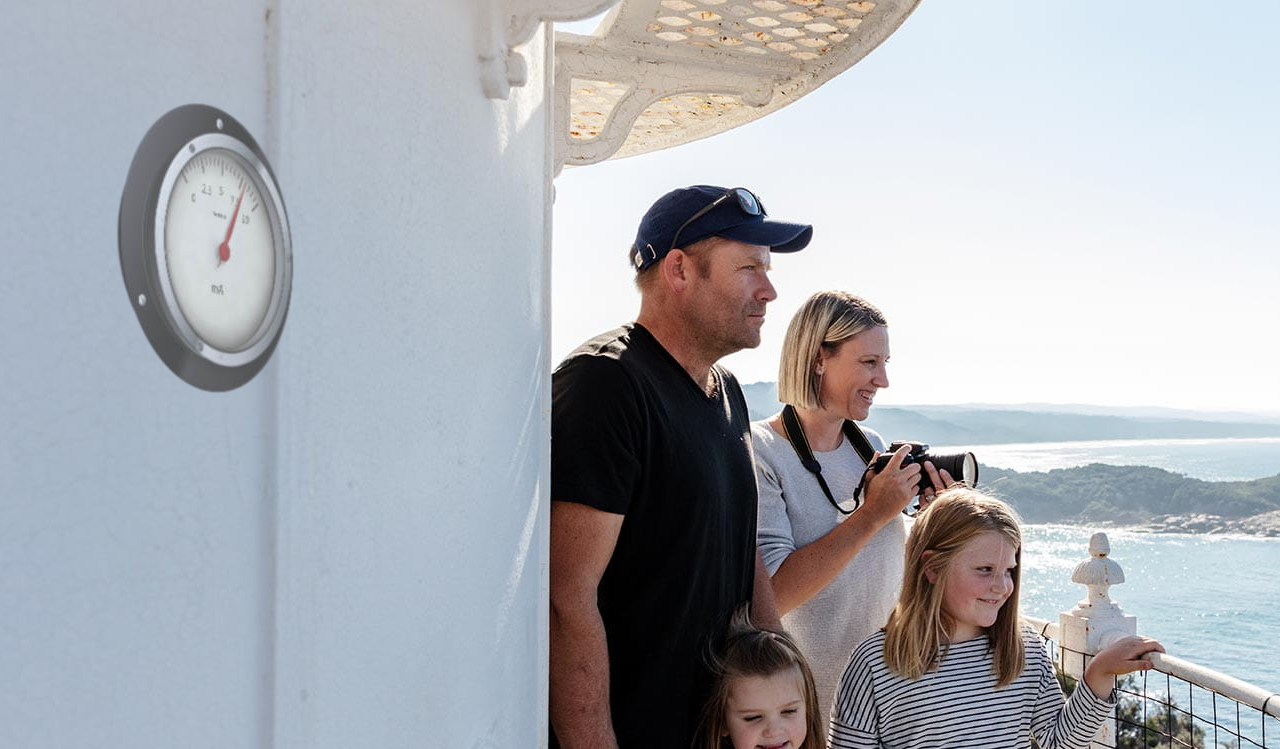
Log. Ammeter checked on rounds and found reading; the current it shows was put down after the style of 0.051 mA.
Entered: 7.5 mA
